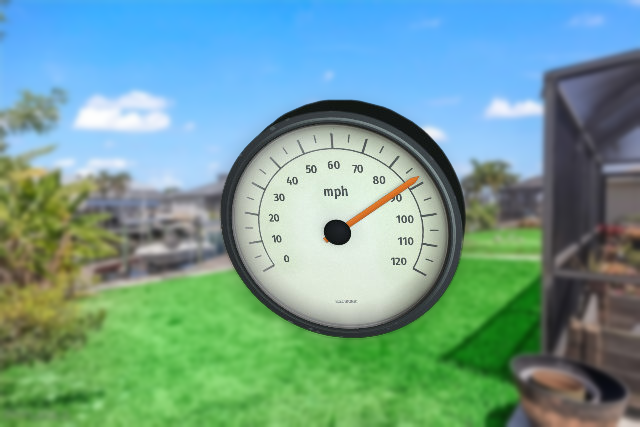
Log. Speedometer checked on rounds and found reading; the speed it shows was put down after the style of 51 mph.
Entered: 87.5 mph
